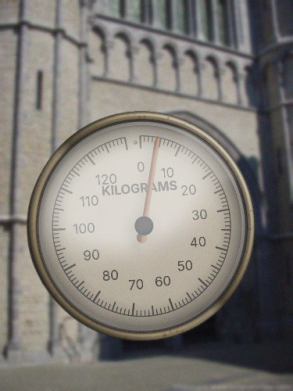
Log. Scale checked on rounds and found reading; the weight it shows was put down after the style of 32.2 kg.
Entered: 4 kg
